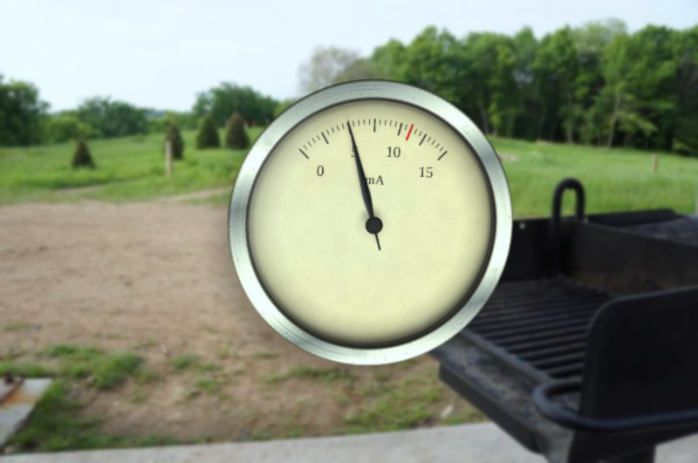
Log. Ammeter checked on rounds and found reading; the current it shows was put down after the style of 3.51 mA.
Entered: 5 mA
